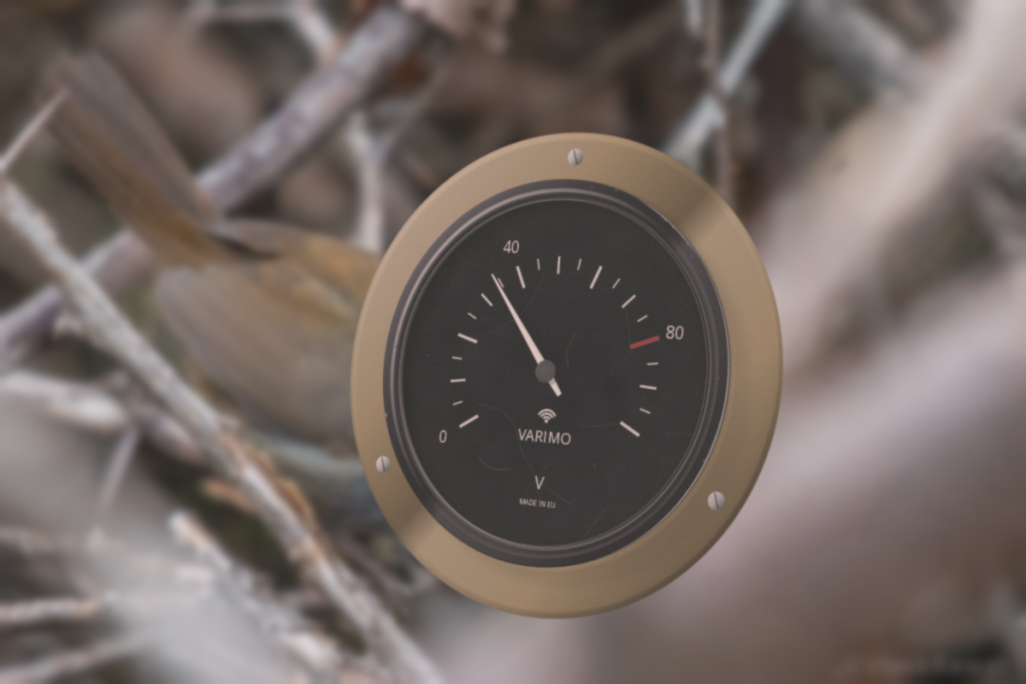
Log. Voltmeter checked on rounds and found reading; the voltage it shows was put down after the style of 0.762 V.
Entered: 35 V
